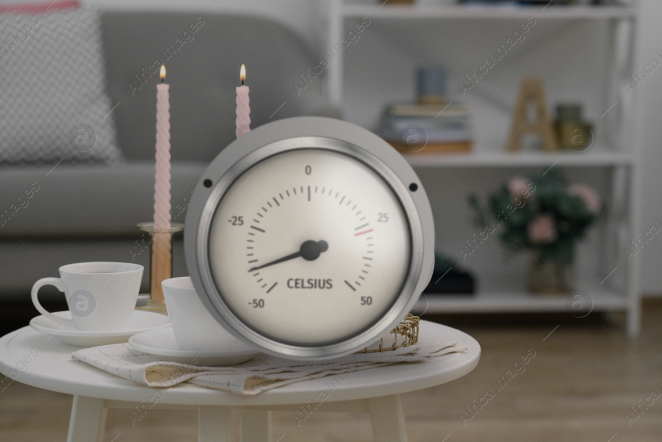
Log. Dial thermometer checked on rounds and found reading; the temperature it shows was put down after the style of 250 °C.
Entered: -40 °C
